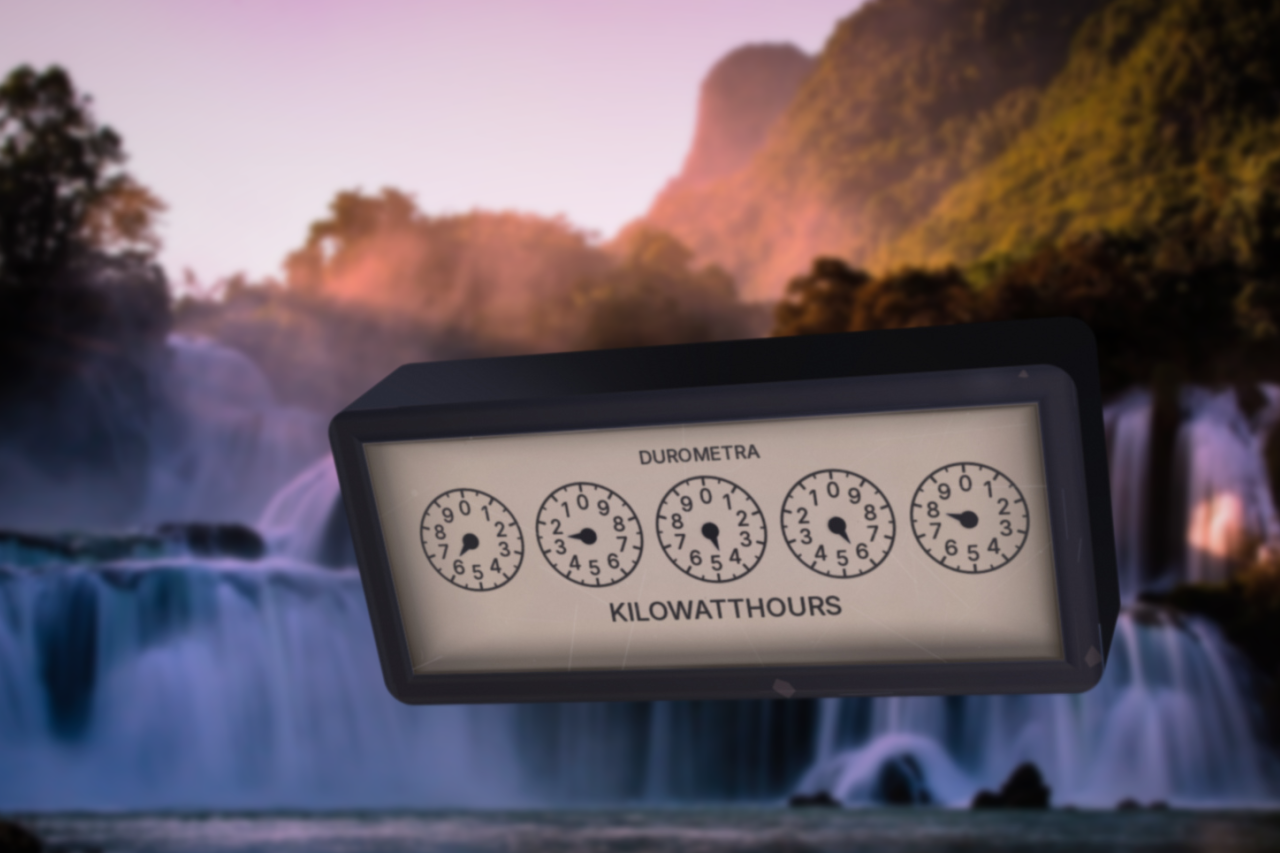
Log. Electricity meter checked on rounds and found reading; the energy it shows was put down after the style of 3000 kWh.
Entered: 62458 kWh
